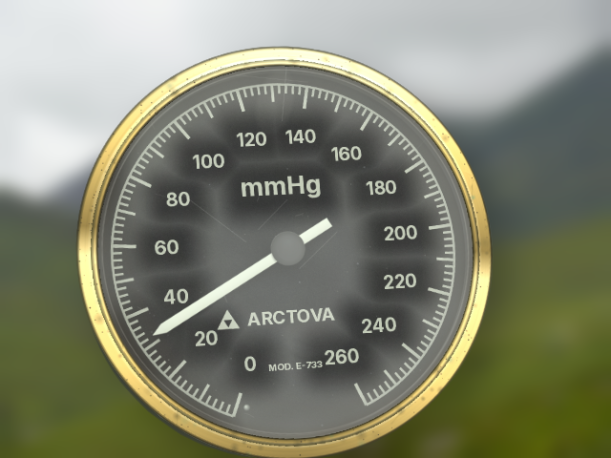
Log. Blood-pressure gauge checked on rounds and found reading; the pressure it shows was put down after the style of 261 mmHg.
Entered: 32 mmHg
